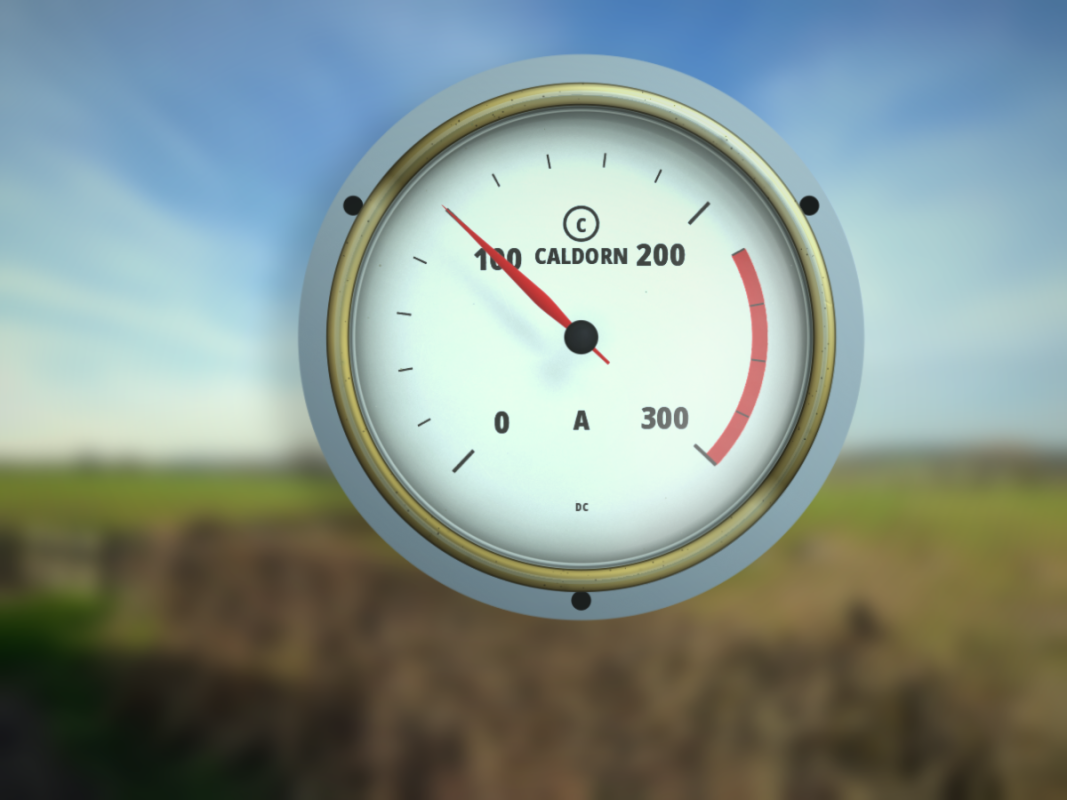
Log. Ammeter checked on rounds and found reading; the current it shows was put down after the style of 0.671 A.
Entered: 100 A
